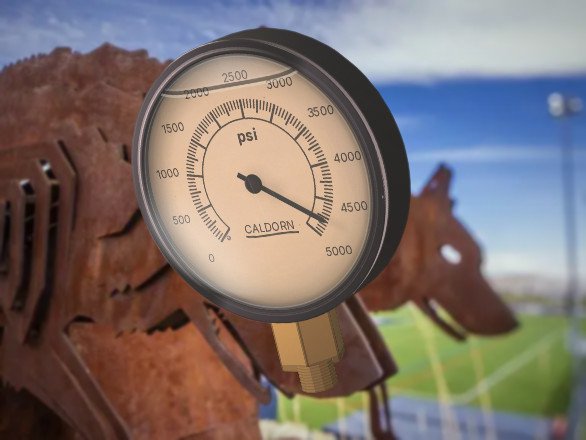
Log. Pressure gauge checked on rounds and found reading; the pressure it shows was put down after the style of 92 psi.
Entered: 4750 psi
